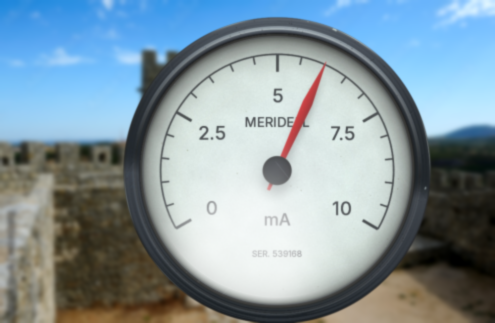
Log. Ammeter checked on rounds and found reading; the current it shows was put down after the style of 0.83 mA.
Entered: 6 mA
